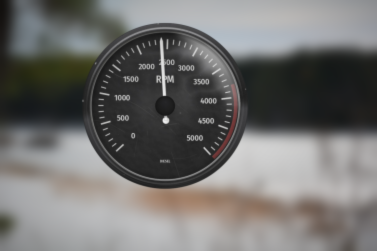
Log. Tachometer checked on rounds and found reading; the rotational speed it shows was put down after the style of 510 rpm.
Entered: 2400 rpm
